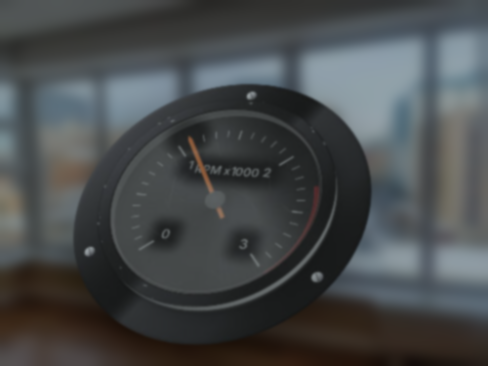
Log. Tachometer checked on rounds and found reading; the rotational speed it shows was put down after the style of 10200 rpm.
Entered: 1100 rpm
